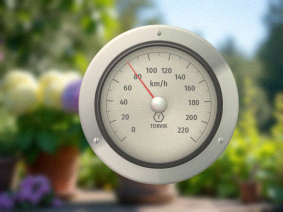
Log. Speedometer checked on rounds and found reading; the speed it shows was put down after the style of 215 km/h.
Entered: 80 km/h
